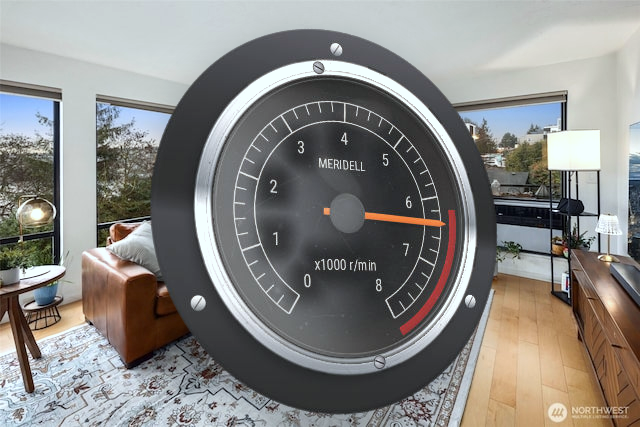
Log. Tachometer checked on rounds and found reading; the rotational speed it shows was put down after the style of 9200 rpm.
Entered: 6400 rpm
